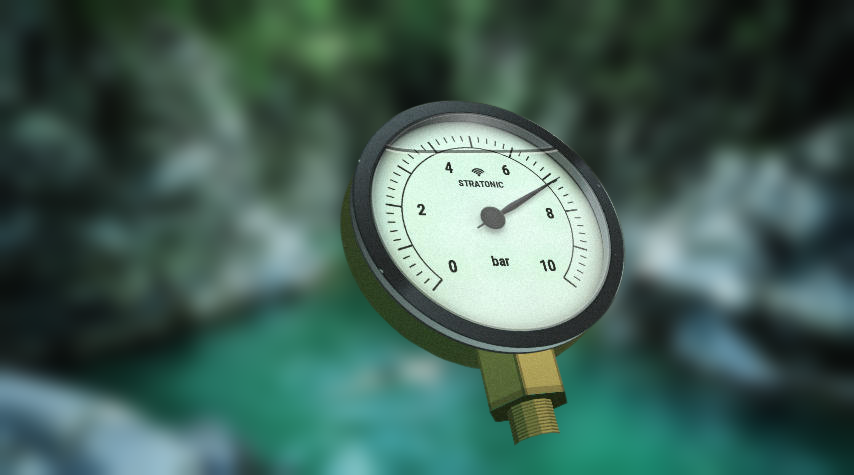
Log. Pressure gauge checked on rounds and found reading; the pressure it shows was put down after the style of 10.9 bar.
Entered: 7.2 bar
